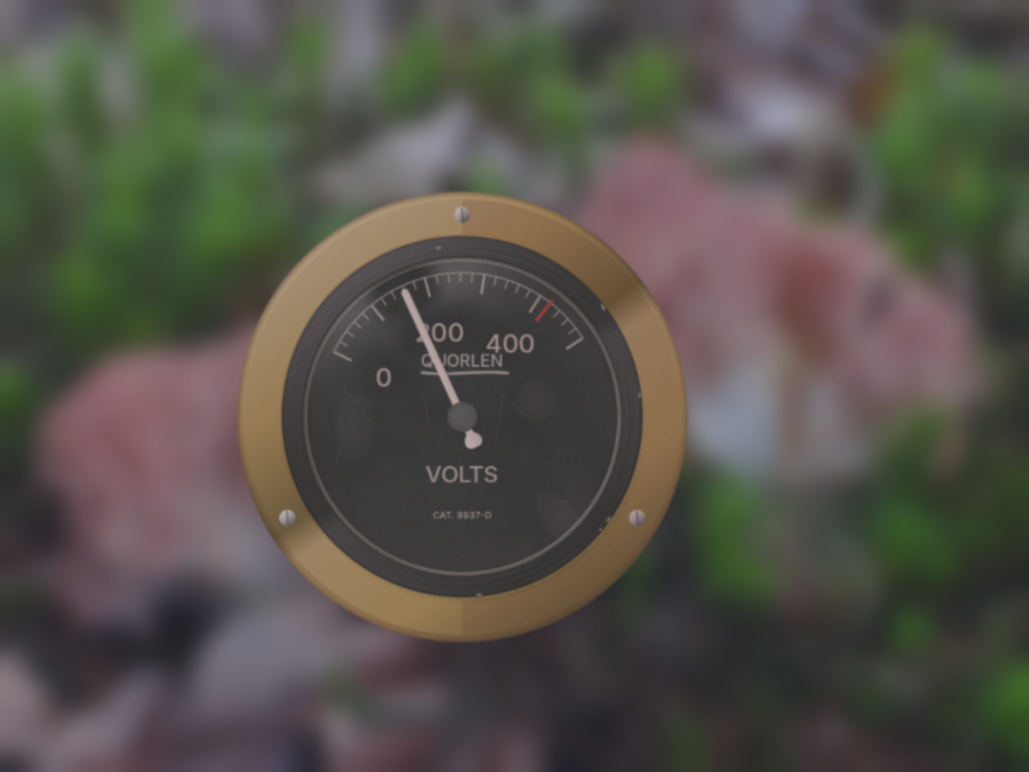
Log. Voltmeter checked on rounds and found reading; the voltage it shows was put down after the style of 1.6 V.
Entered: 160 V
